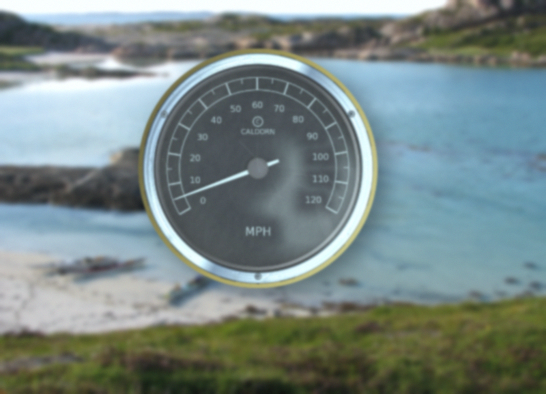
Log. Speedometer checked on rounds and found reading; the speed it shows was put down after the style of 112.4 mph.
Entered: 5 mph
